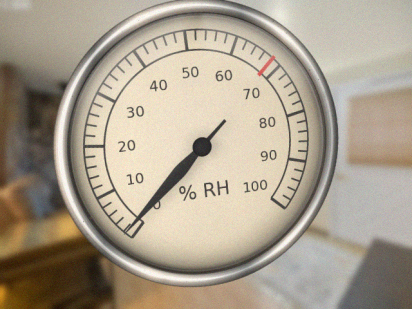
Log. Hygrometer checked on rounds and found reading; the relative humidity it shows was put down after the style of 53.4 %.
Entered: 2 %
